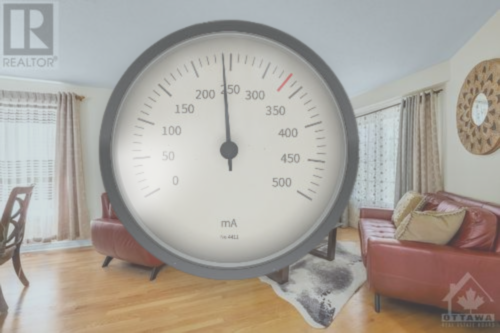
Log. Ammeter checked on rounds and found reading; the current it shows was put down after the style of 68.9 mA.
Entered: 240 mA
